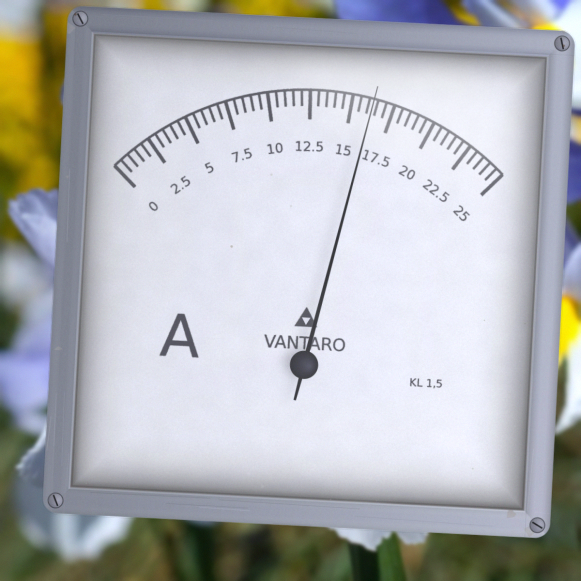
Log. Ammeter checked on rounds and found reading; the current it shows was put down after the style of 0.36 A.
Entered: 16.25 A
